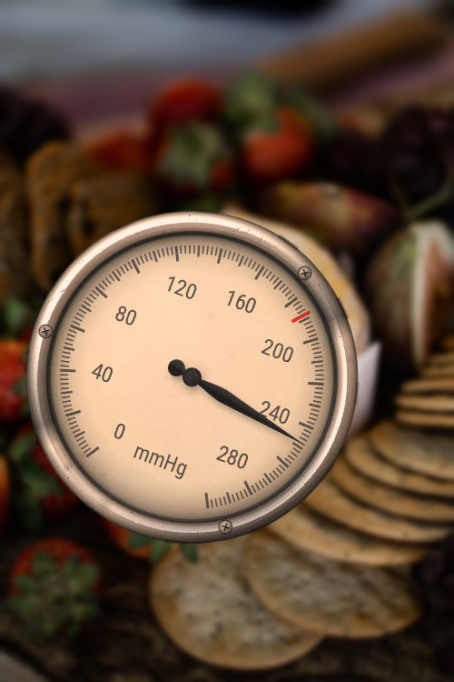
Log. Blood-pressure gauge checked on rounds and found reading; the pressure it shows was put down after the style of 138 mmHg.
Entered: 248 mmHg
